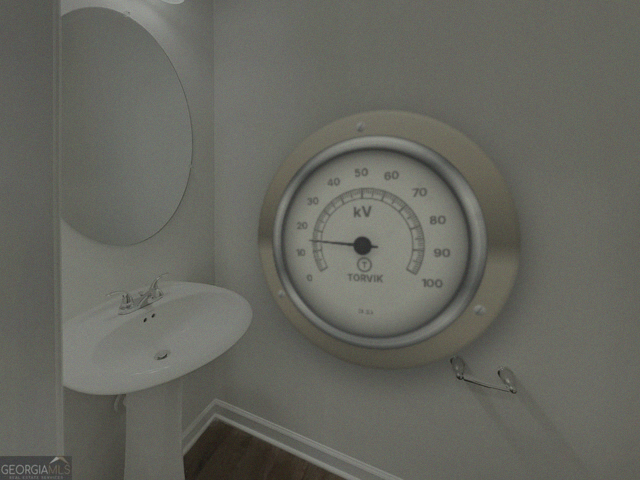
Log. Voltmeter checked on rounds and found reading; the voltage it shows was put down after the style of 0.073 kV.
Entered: 15 kV
